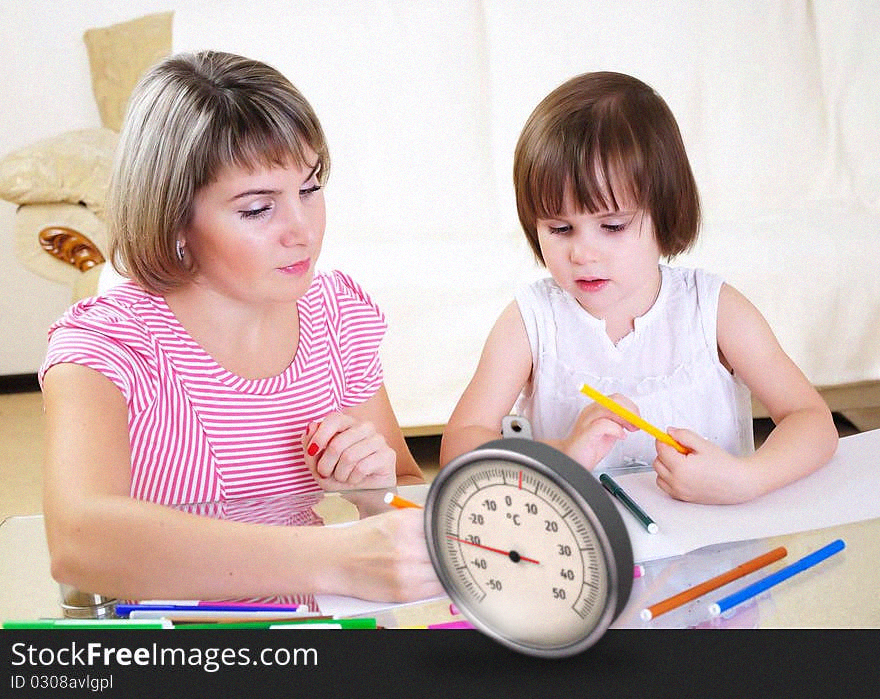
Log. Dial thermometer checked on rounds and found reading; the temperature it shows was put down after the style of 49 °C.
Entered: -30 °C
